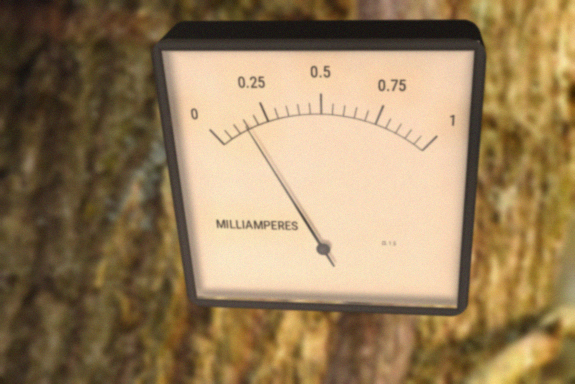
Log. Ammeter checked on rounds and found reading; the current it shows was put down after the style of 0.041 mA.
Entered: 0.15 mA
